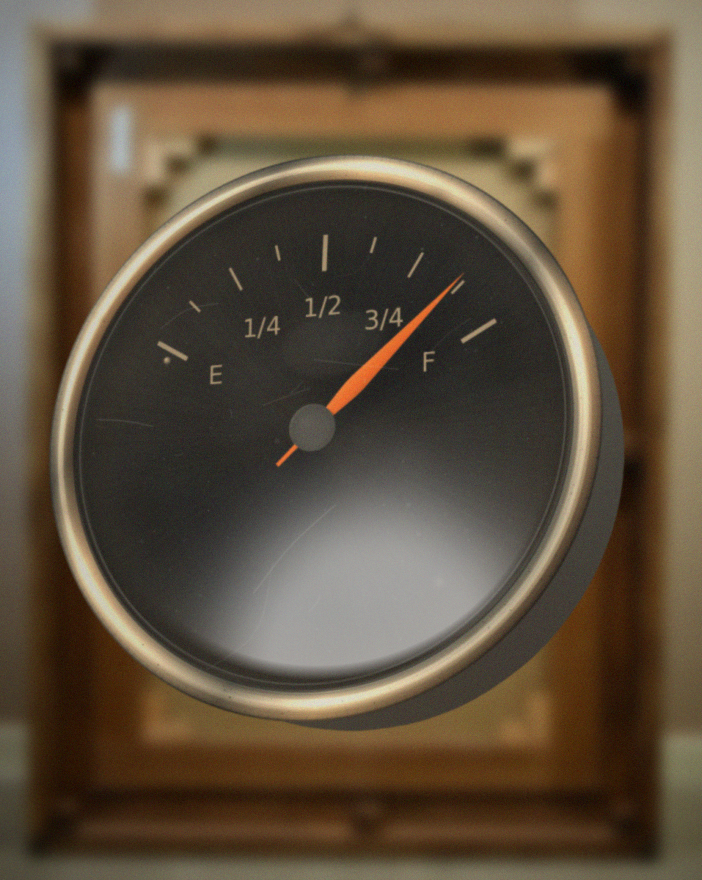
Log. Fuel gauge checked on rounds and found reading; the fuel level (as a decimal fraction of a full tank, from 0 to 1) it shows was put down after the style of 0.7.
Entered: 0.875
